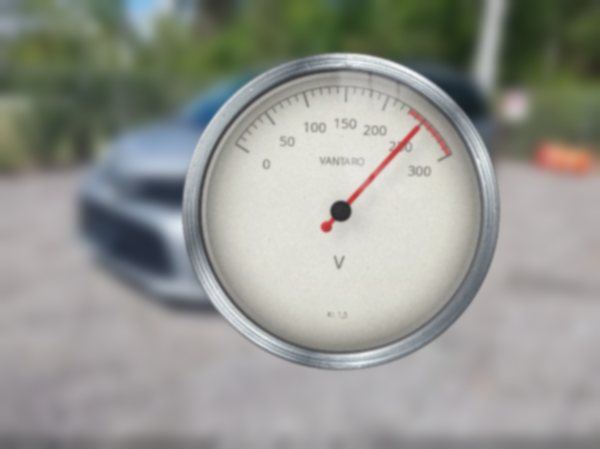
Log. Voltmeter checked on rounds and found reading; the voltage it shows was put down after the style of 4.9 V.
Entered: 250 V
